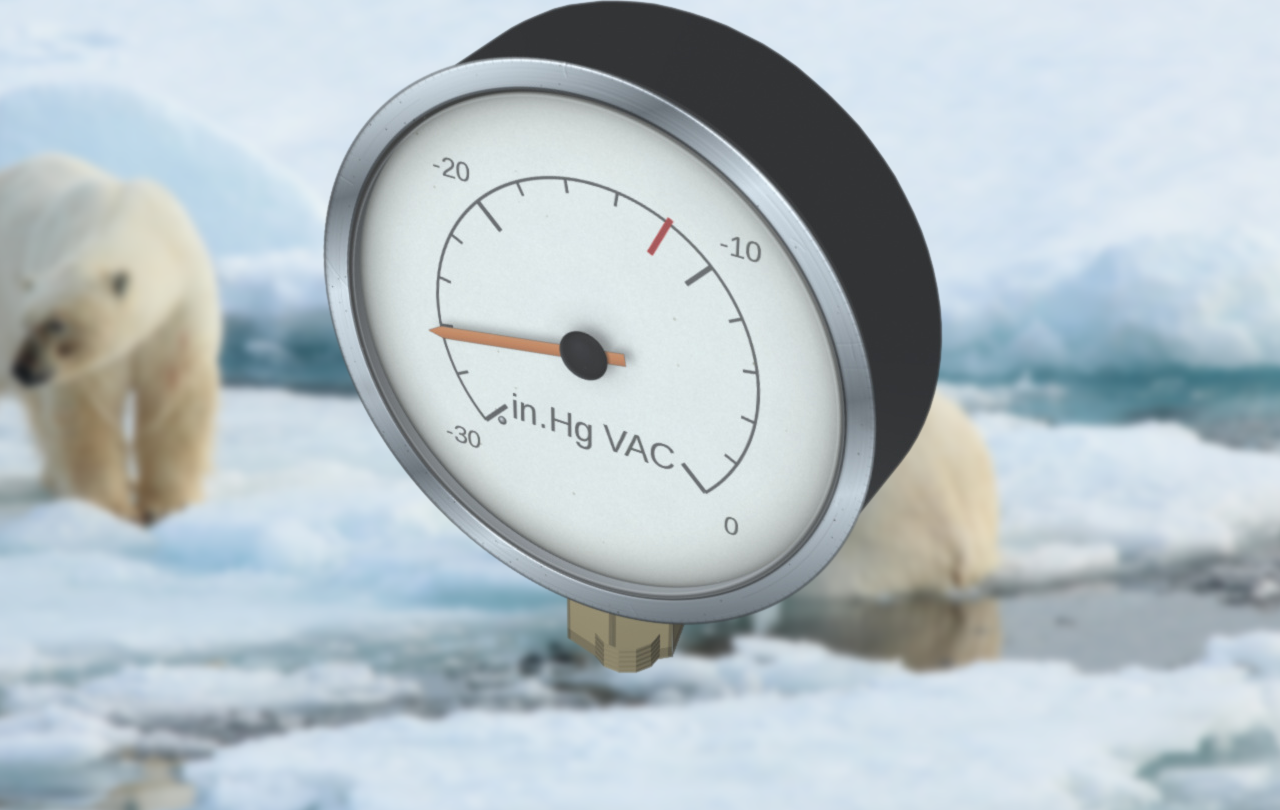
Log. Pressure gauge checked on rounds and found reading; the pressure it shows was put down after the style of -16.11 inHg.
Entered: -26 inHg
